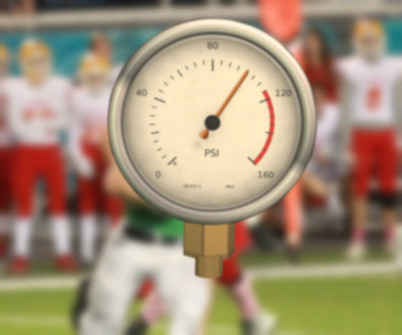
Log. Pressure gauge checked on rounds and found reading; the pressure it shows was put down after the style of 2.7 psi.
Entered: 100 psi
